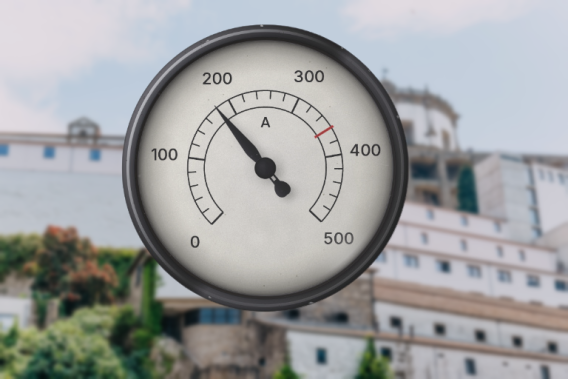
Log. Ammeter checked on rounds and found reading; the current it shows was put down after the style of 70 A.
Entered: 180 A
